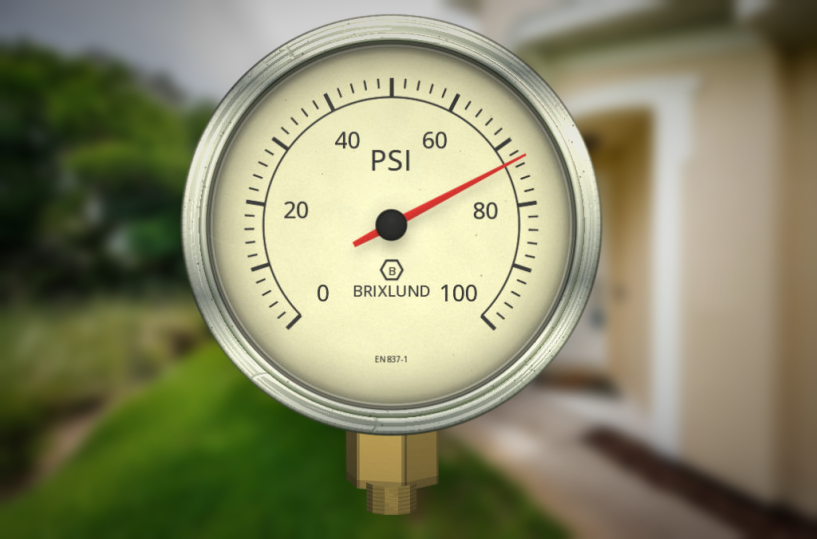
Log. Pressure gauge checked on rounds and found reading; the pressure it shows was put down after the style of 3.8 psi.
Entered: 73 psi
